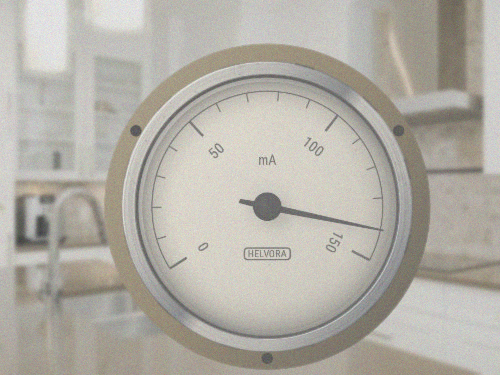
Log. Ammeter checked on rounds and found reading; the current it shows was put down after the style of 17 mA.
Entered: 140 mA
